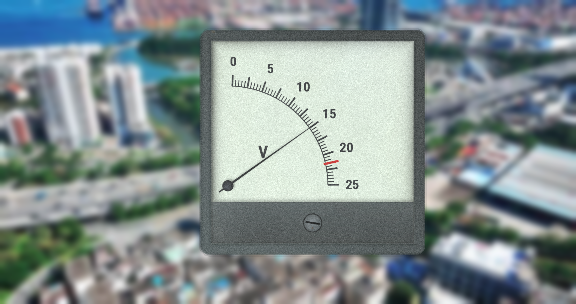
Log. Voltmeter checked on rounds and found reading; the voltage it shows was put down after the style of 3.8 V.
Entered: 15 V
